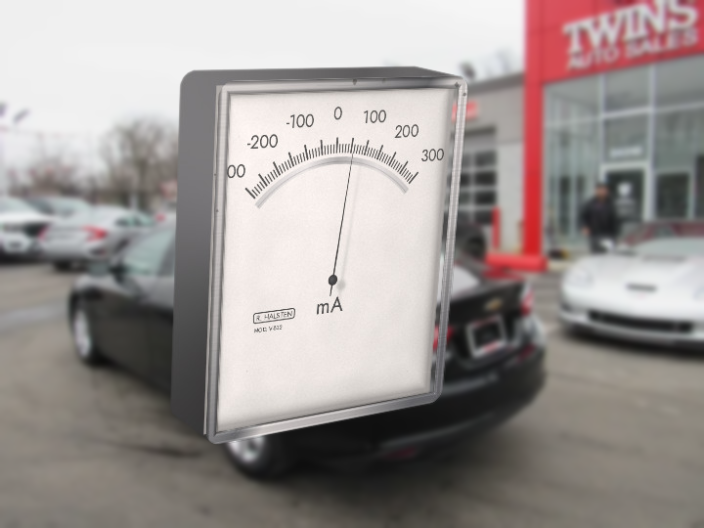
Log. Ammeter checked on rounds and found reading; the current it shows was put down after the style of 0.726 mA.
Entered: 50 mA
